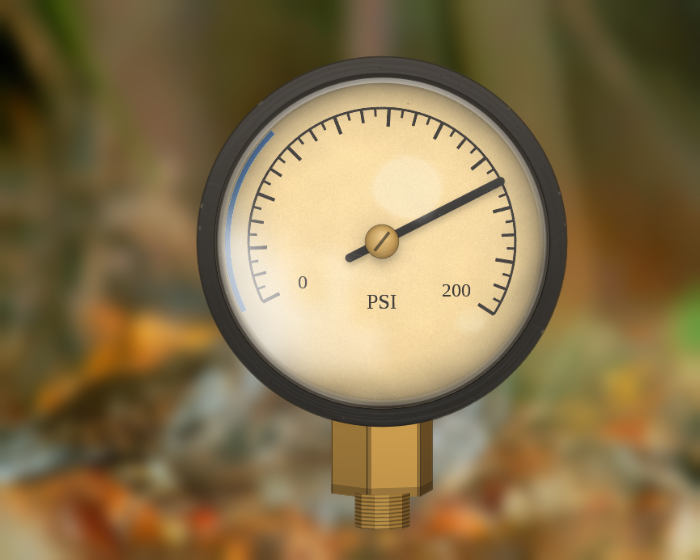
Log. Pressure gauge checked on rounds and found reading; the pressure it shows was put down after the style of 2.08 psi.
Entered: 150 psi
